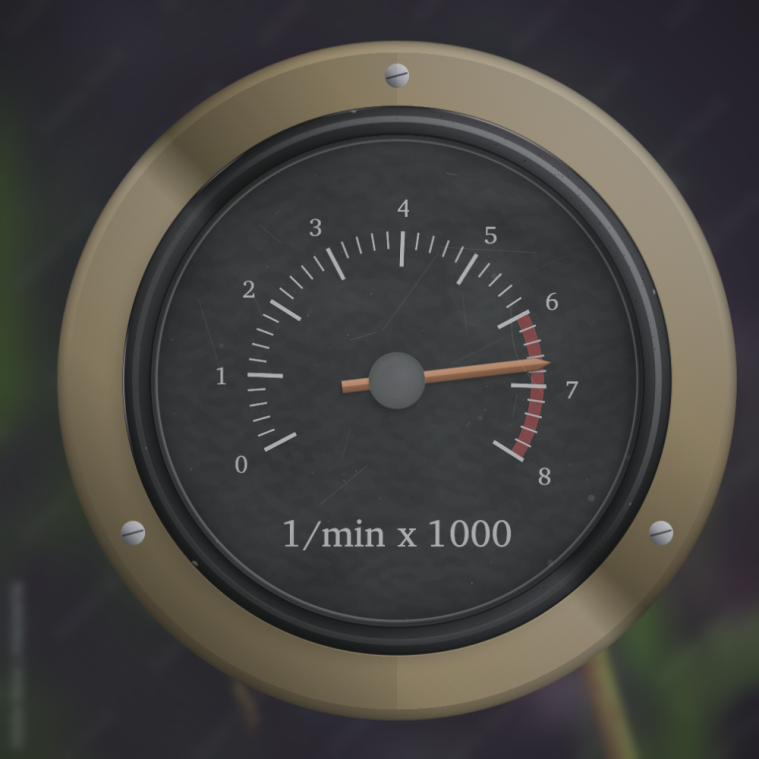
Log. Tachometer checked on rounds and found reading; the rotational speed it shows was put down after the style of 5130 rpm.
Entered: 6700 rpm
